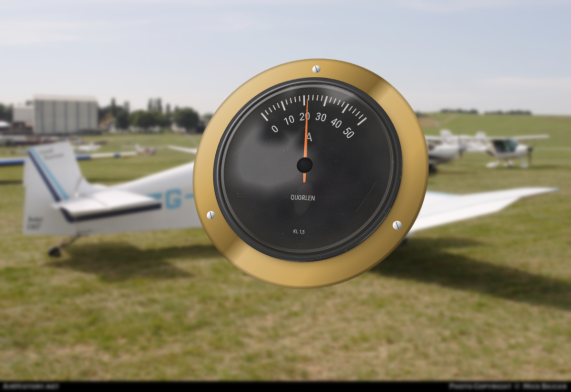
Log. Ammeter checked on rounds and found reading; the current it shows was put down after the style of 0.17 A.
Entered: 22 A
